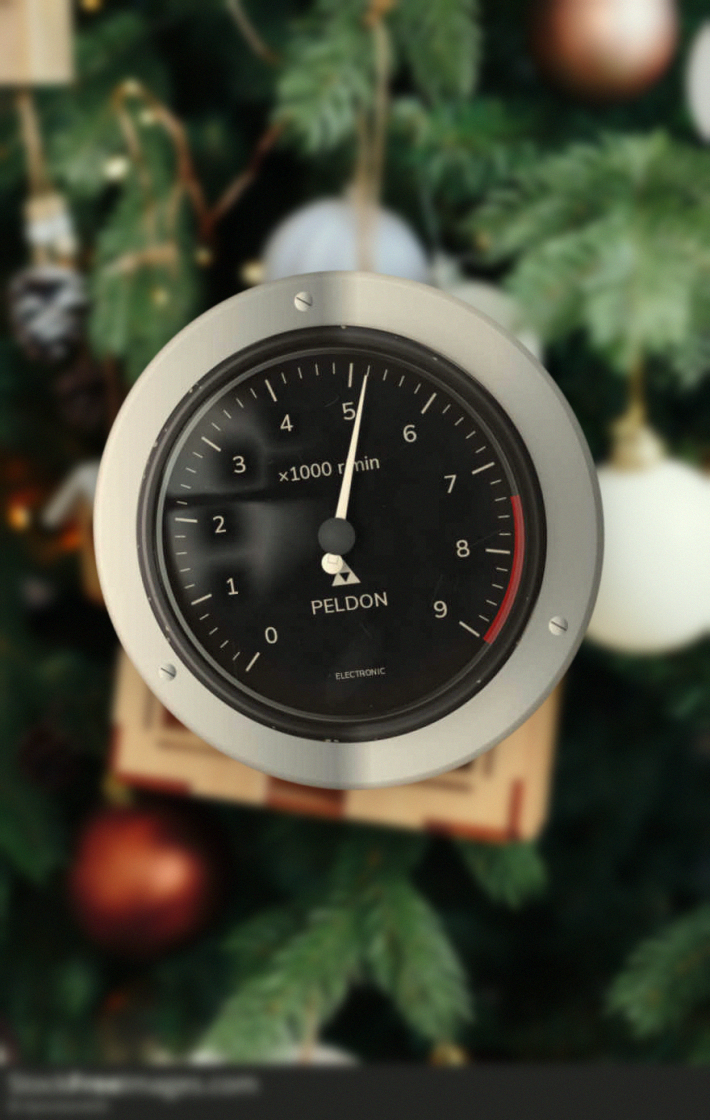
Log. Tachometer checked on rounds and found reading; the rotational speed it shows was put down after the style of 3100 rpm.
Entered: 5200 rpm
